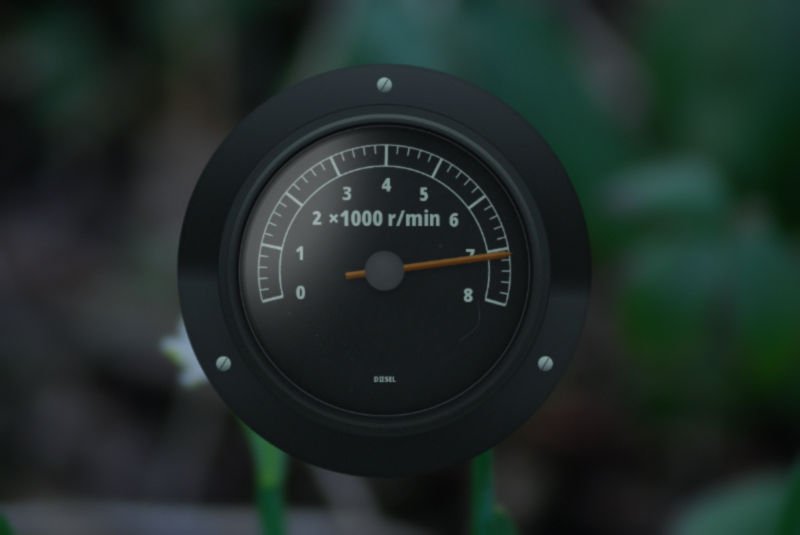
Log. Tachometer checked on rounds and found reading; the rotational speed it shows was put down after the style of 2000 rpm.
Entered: 7100 rpm
